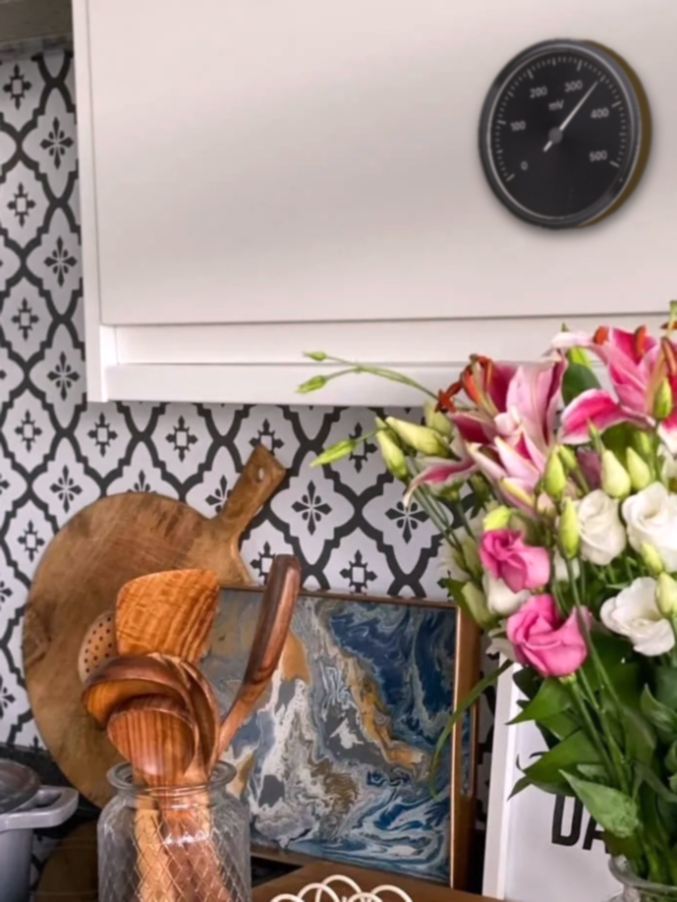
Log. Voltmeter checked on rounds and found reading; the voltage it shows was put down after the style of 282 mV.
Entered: 350 mV
